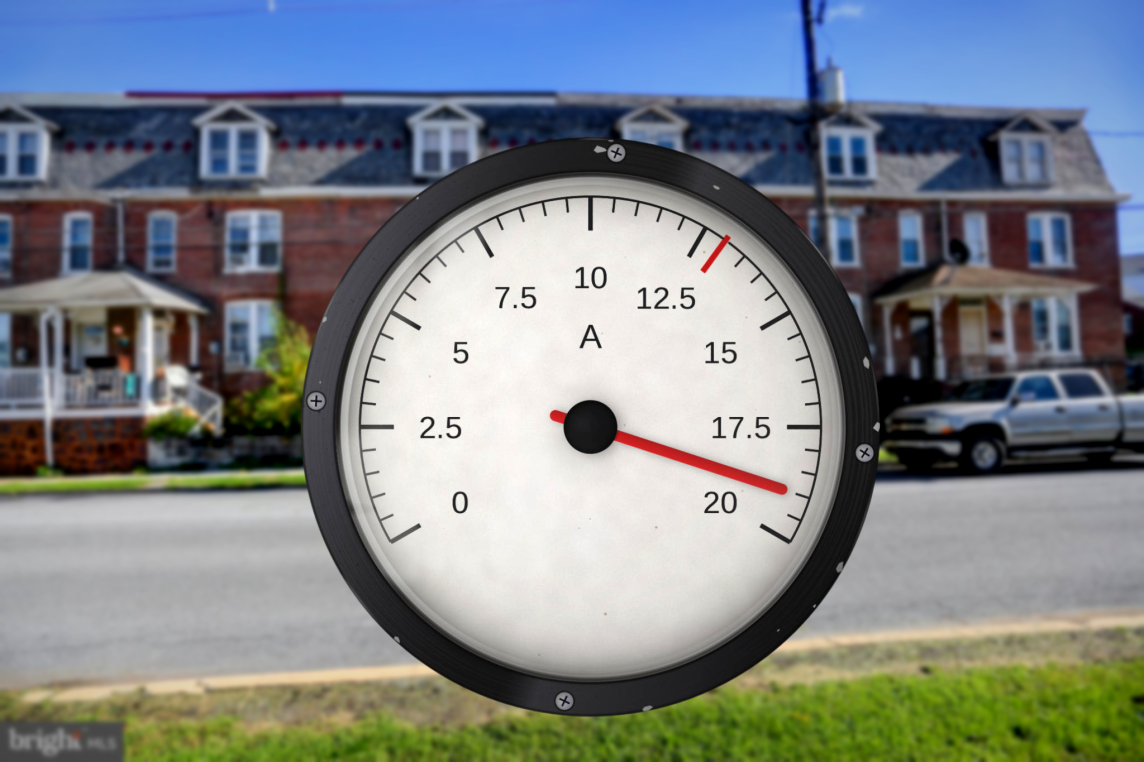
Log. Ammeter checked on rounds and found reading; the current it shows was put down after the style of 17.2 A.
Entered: 19 A
